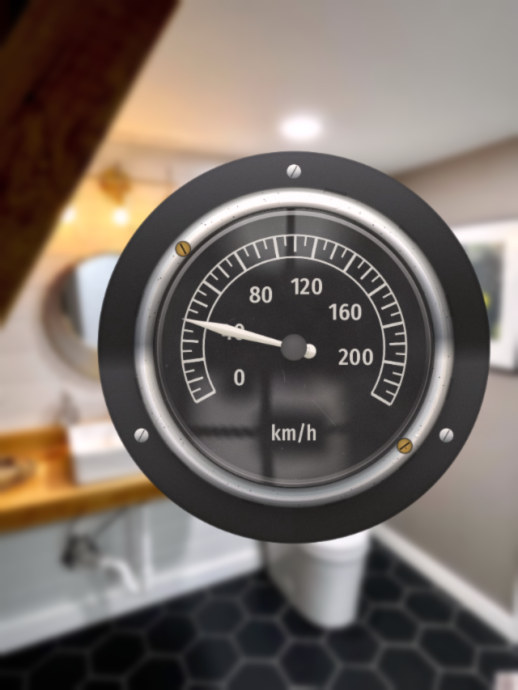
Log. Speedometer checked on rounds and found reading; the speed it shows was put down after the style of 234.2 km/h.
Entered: 40 km/h
